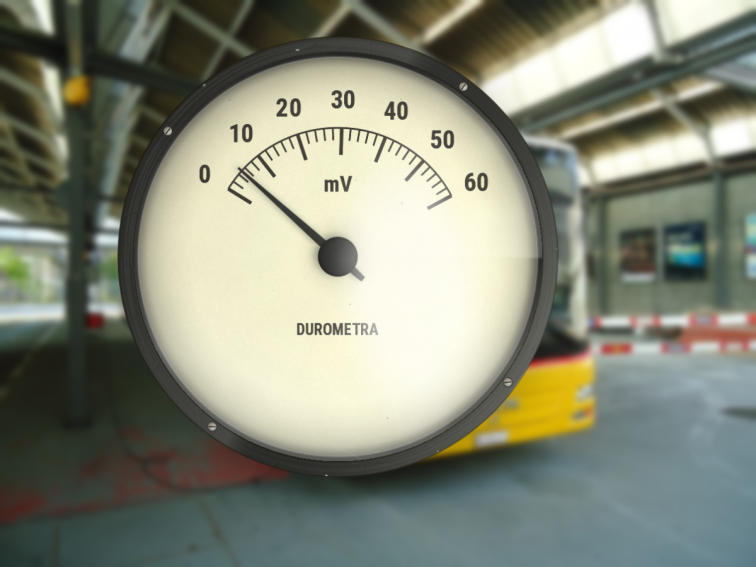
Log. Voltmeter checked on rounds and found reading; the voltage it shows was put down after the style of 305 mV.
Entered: 5 mV
